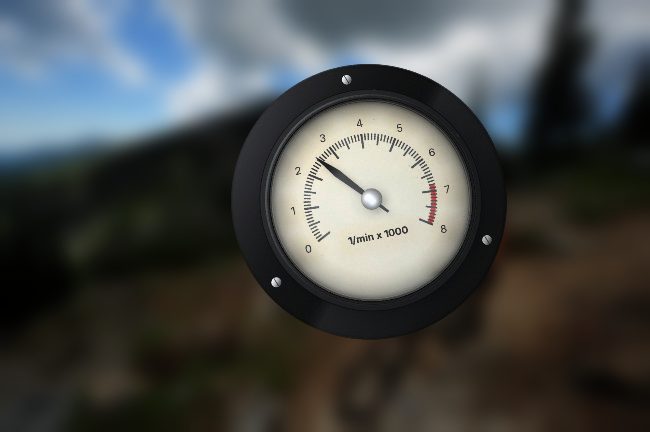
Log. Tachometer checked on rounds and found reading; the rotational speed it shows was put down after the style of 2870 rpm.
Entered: 2500 rpm
